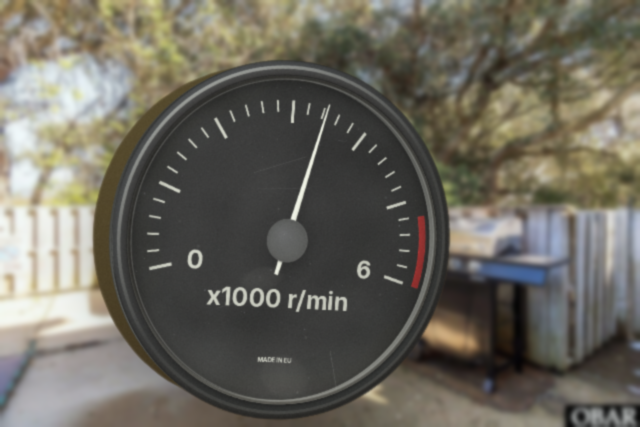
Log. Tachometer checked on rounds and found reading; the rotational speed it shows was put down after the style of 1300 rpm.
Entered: 3400 rpm
